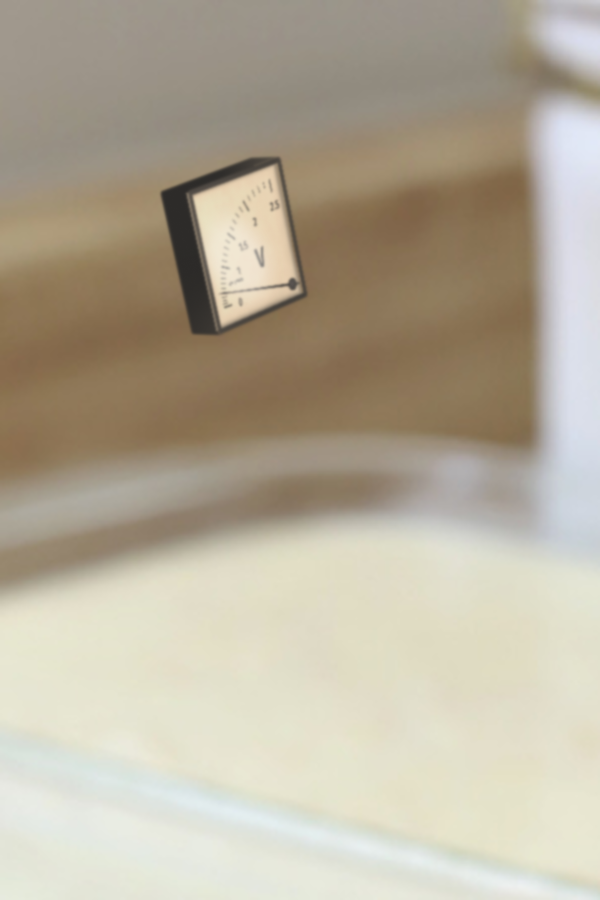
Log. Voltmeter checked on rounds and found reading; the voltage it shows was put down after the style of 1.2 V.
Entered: 0.5 V
